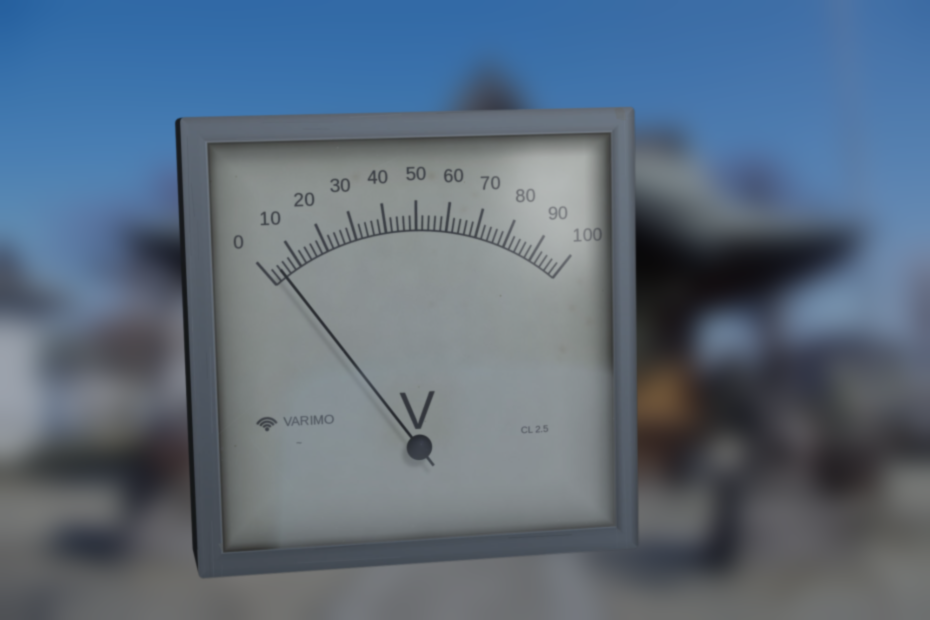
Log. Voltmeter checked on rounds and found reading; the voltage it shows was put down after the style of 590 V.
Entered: 4 V
